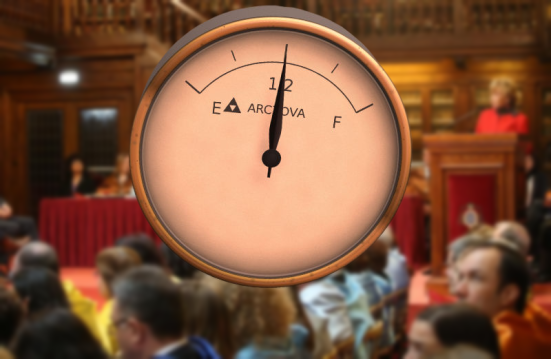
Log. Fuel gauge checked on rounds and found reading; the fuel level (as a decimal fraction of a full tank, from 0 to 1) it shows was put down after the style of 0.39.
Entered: 0.5
